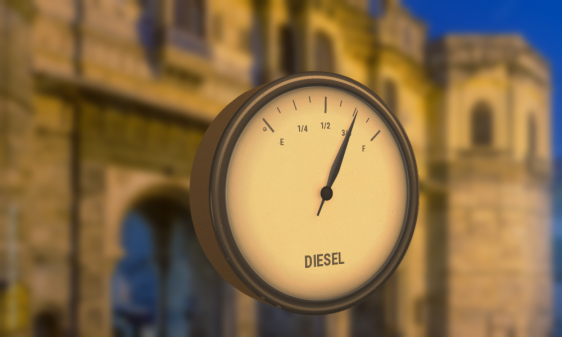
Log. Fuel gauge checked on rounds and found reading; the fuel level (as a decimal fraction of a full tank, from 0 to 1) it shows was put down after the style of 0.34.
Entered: 0.75
